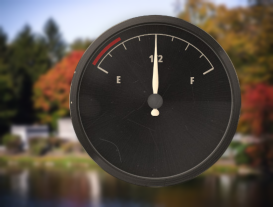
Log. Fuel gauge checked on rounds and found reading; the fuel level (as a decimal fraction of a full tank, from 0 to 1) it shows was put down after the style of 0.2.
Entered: 0.5
